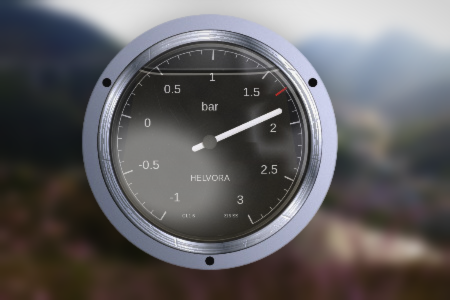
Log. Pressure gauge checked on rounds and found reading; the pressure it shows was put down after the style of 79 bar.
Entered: 1.85 bar
